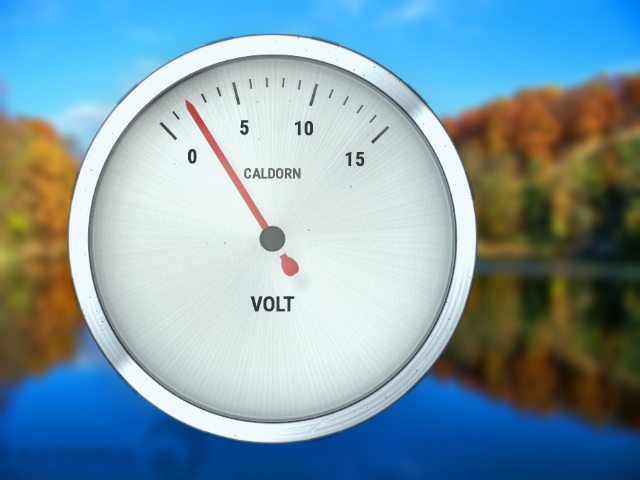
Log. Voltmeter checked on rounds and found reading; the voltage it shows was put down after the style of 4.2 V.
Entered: 2 V
